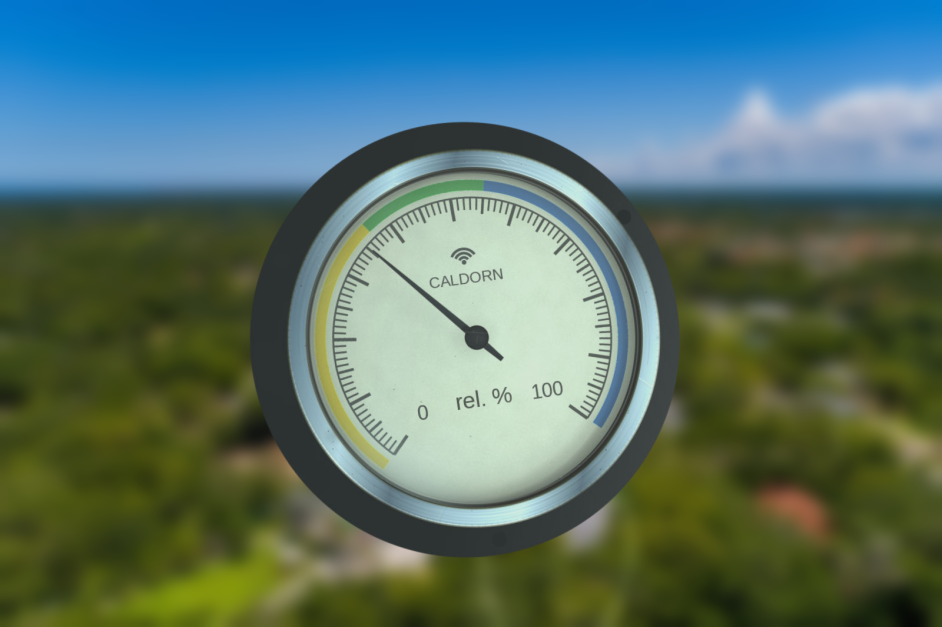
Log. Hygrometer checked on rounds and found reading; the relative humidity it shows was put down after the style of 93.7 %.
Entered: 35 %
